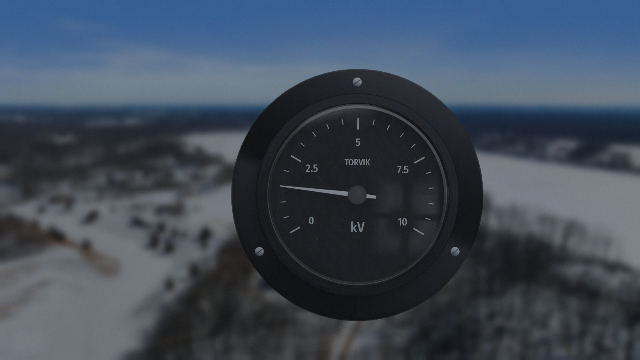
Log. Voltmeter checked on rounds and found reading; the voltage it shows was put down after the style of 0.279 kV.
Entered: 1.5 kV
